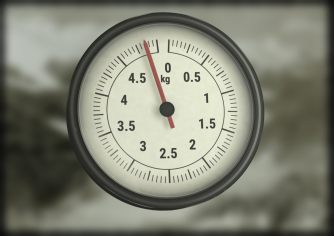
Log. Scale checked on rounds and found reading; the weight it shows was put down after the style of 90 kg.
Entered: 4.85 kg
